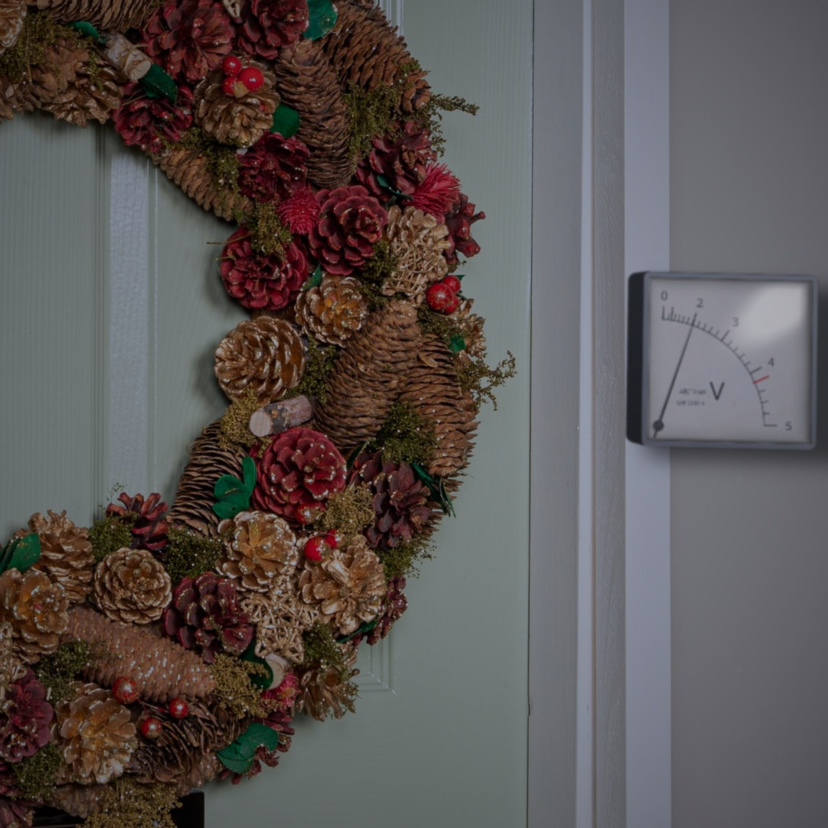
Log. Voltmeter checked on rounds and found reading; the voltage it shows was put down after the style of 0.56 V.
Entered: 2 V
